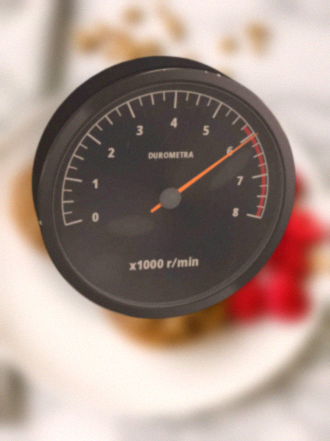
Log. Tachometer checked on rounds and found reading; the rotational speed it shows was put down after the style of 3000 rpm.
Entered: 6000 rpm
